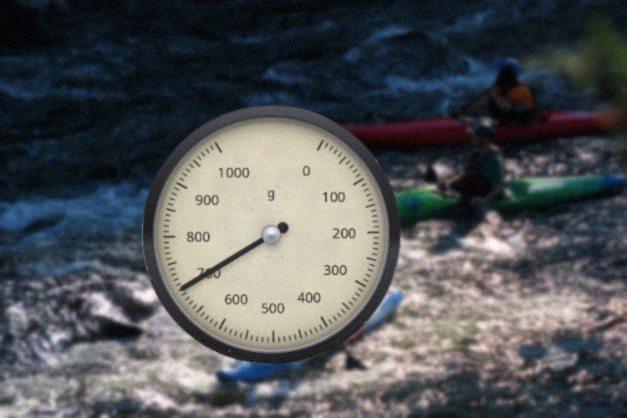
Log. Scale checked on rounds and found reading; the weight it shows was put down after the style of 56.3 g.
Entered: 700 g
